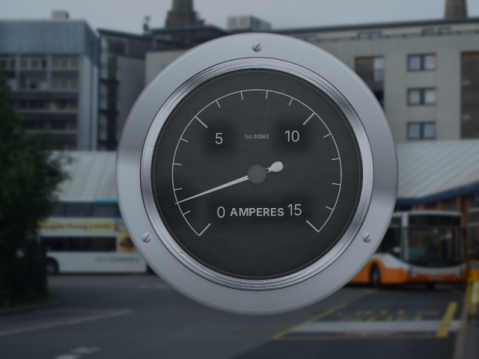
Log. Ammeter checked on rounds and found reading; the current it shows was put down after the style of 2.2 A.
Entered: 1.5 A
